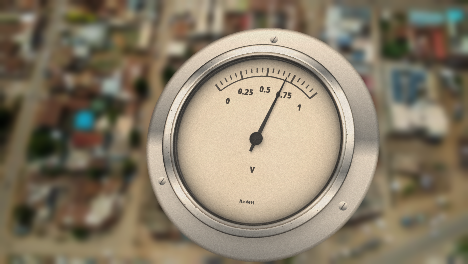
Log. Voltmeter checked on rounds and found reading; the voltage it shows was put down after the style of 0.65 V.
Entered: 0.7 V
